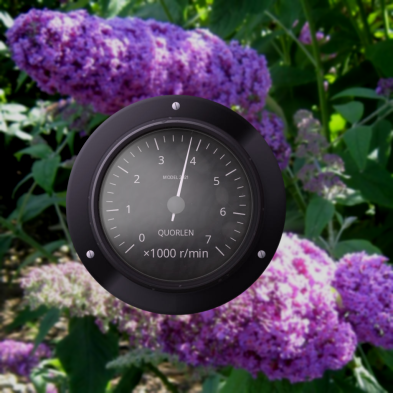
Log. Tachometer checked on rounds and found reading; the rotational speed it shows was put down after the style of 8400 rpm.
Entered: 3800 rpm
